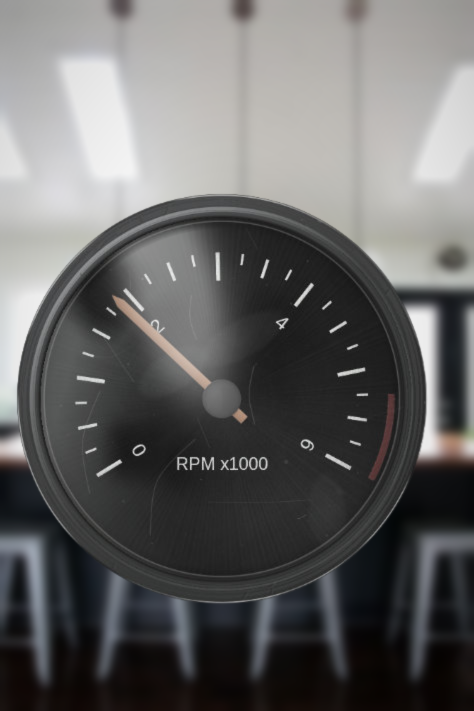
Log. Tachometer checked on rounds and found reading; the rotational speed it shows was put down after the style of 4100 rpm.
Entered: 1875 rpm
